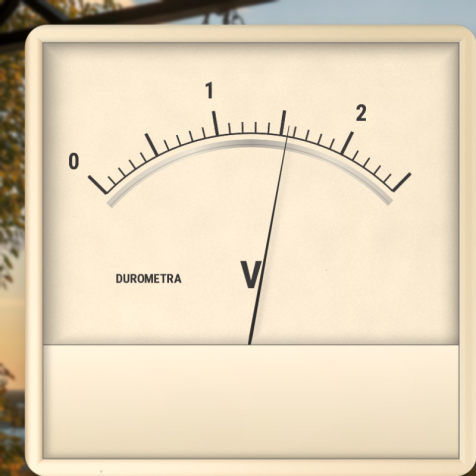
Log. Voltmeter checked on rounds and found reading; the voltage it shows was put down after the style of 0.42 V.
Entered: 1.55 V
